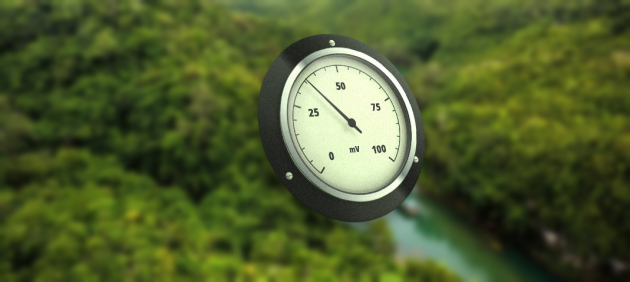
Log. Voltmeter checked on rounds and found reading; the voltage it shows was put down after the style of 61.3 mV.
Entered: 35 mV
